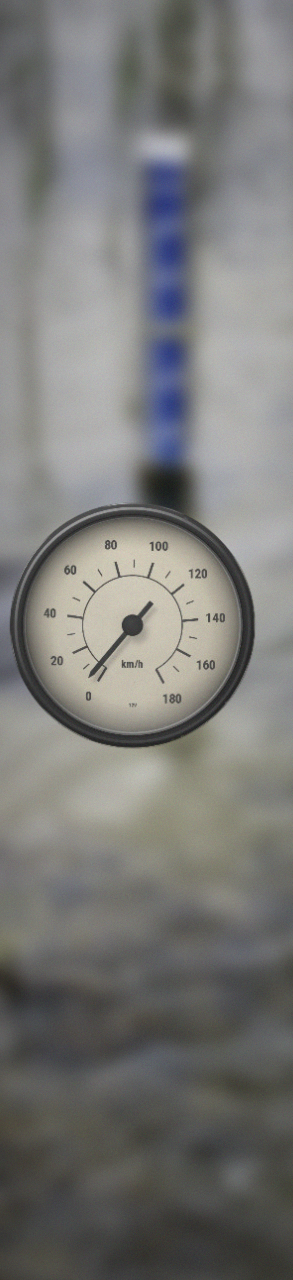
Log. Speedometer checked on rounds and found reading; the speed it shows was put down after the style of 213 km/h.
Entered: 5 km/h
